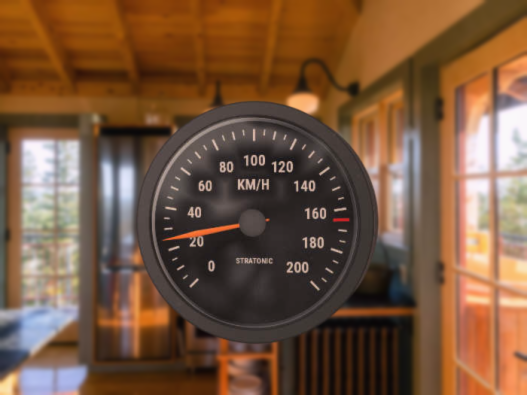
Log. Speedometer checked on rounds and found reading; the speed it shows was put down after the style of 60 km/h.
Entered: 25 km/h
